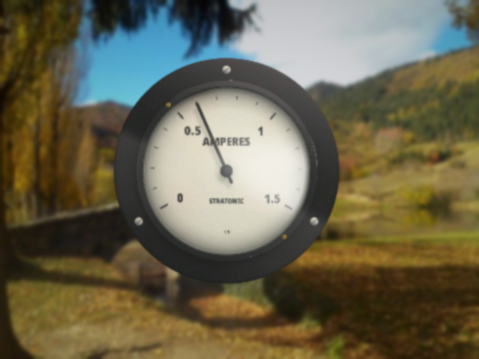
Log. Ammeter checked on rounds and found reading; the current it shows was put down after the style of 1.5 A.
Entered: 0.6 A
